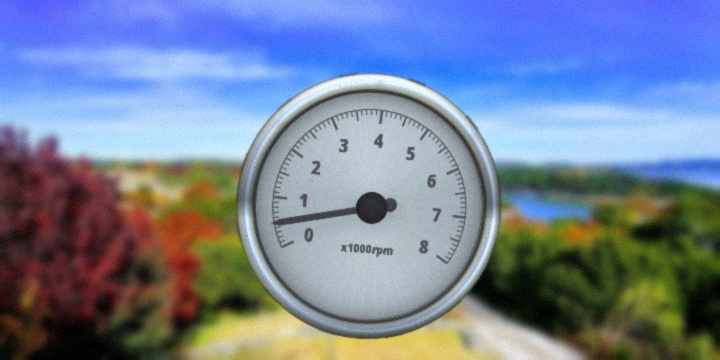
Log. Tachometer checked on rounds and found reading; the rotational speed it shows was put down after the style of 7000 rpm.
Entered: 500 rpm
